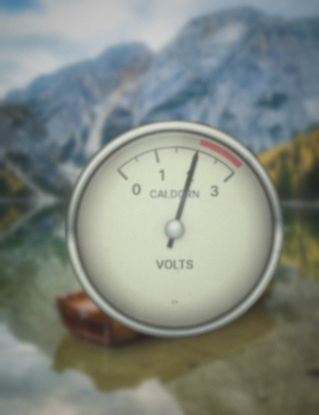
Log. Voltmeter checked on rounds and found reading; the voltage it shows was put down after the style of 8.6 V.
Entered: 2 V
